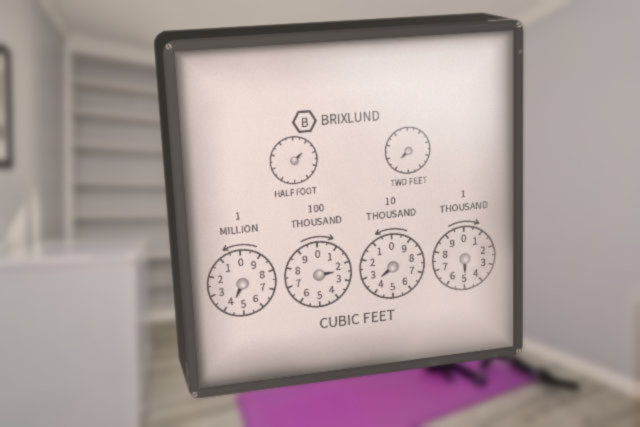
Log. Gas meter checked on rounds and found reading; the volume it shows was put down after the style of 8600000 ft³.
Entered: 423500 ft³
